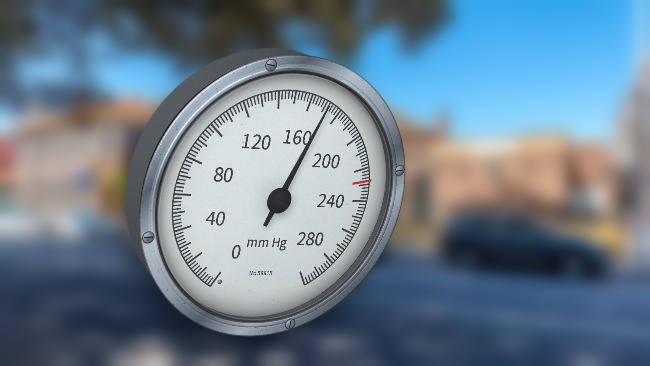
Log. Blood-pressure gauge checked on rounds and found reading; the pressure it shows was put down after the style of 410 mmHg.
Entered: 170 mmHg
